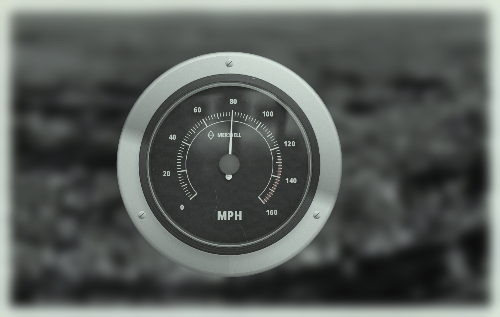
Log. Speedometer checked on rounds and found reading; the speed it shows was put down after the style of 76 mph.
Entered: 80 mph
